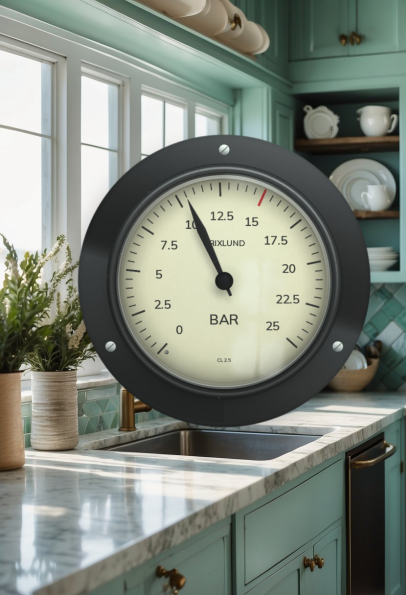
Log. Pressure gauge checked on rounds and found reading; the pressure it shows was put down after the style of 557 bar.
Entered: 10.5 bar
